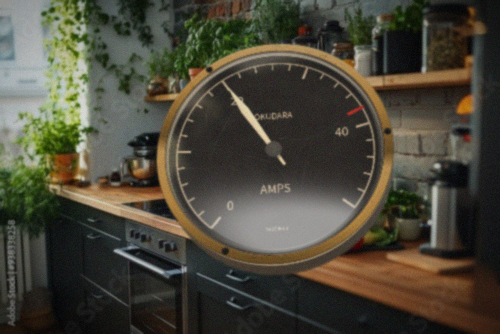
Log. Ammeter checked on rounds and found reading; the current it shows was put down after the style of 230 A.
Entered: 20 A
